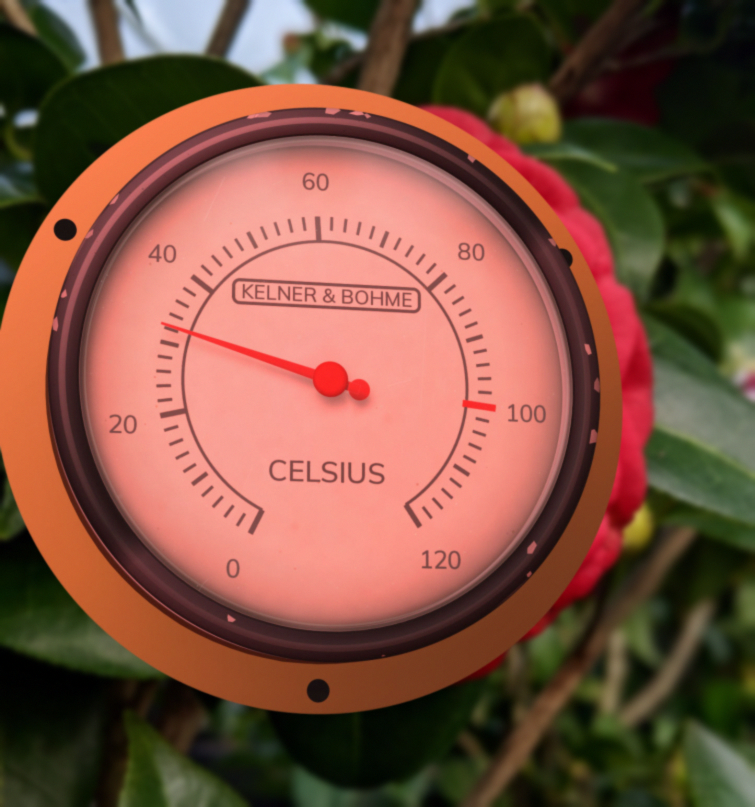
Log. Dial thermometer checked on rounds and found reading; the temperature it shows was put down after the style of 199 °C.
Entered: 32 °C
